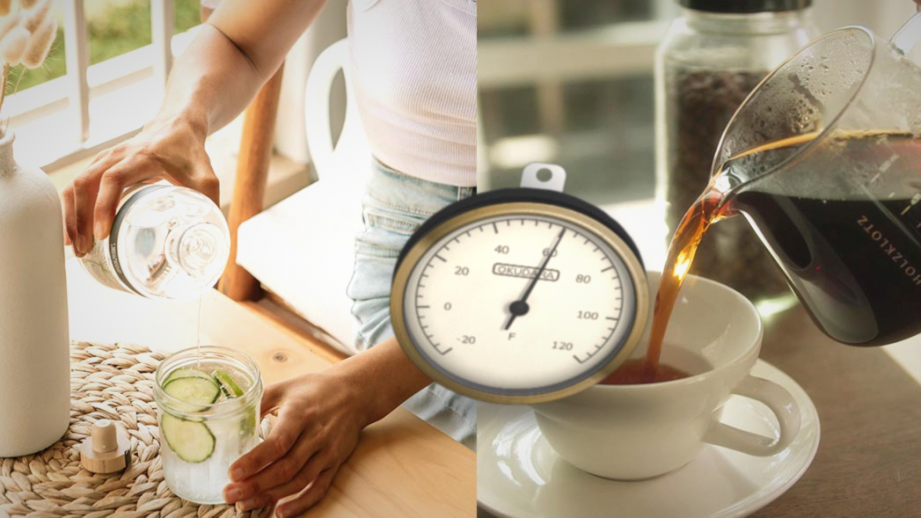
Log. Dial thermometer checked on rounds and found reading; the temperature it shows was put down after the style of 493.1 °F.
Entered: 60 °F
